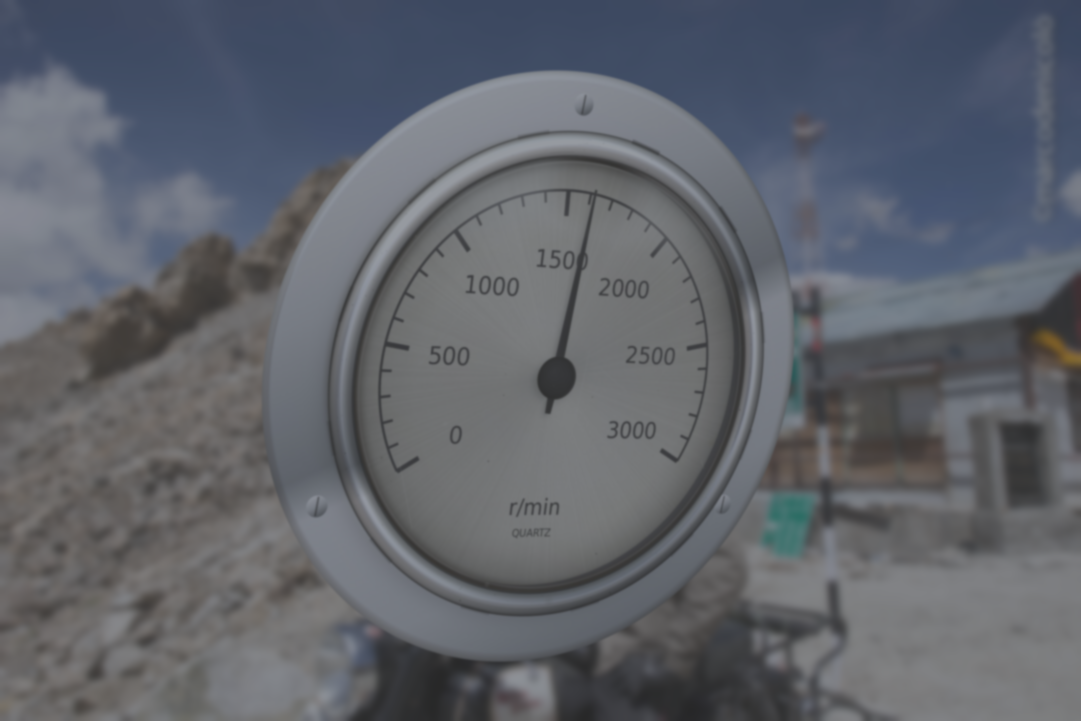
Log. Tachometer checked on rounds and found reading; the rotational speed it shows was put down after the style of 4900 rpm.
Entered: 1600 rpm
